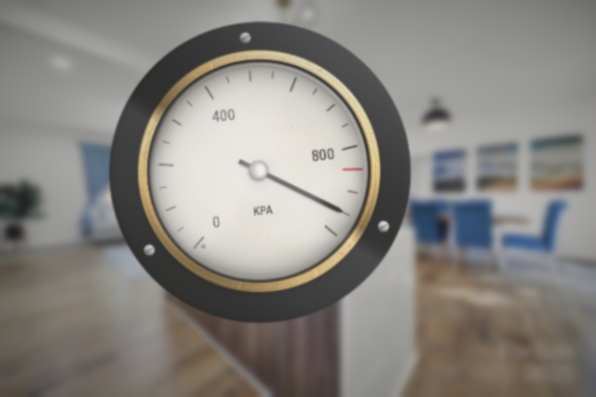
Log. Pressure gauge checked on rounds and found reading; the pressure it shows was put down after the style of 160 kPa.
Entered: 950 kPa
